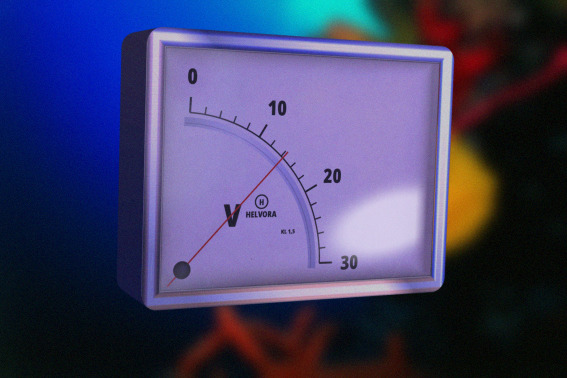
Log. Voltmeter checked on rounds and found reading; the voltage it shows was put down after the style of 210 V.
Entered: 14 V
